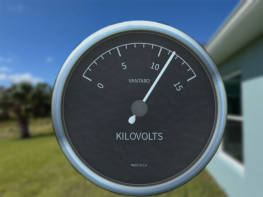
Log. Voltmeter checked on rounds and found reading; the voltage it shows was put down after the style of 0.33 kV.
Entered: 11.5 kV
